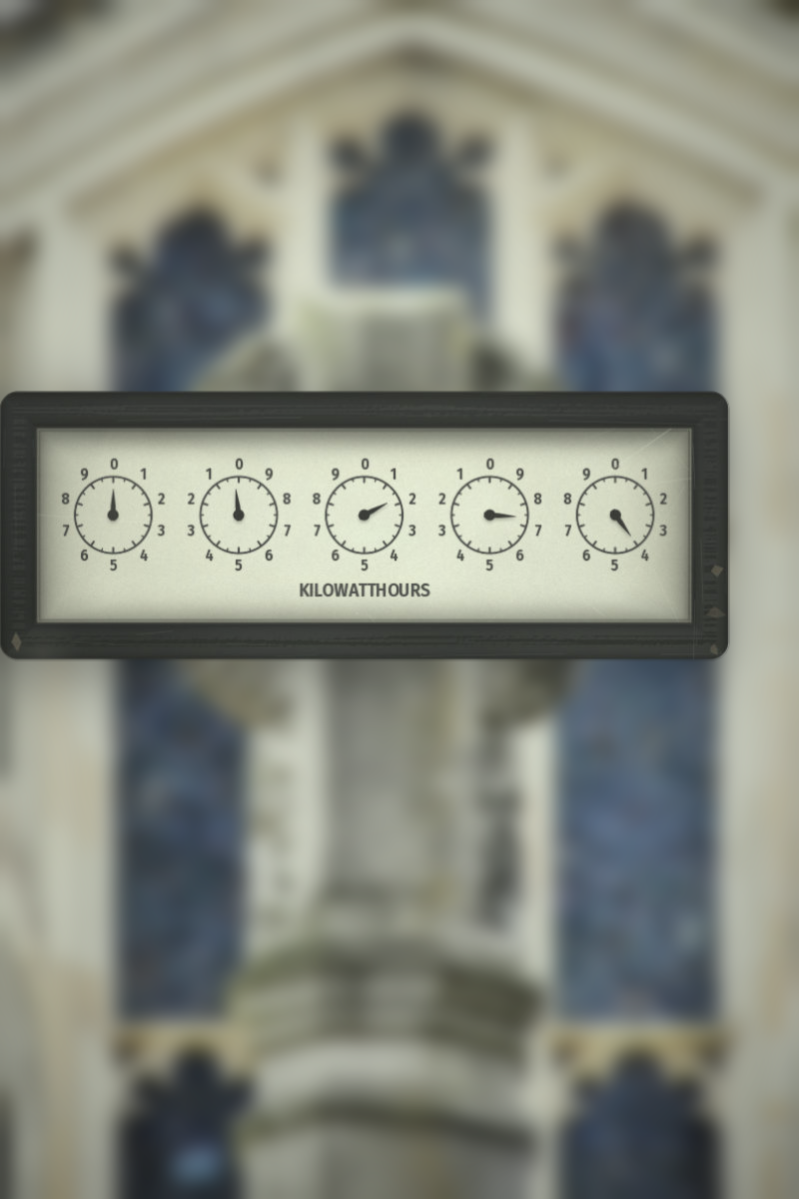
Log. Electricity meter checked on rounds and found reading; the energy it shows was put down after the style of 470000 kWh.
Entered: 174 kWh
